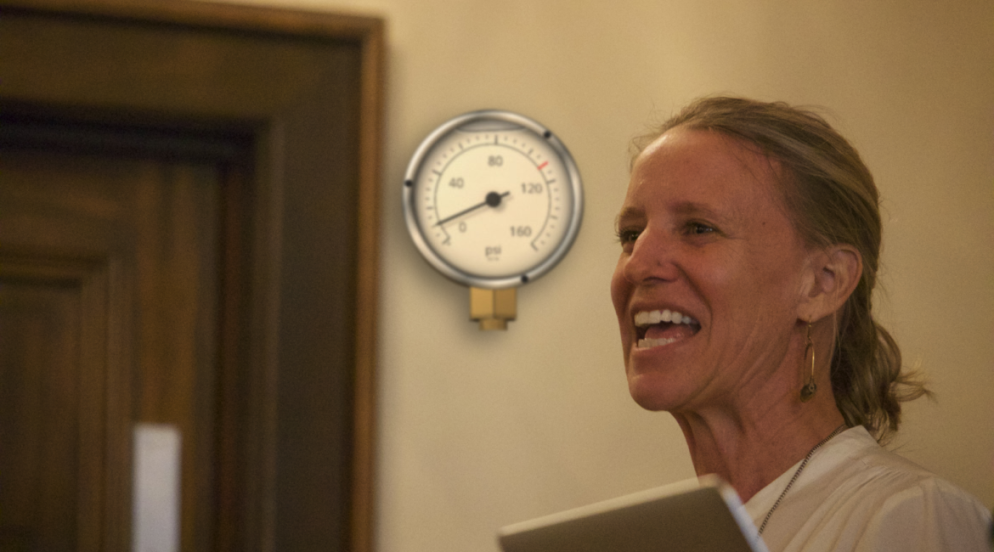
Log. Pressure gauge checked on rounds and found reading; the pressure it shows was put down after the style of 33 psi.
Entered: 10 psi
